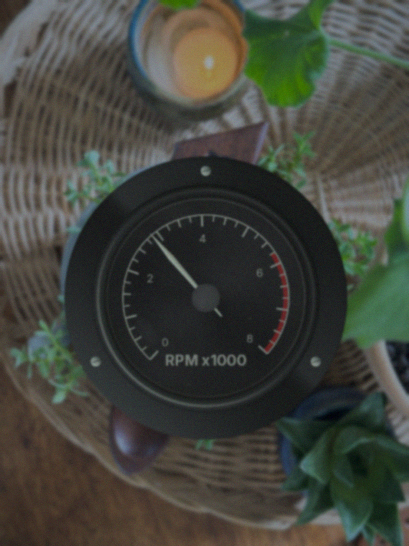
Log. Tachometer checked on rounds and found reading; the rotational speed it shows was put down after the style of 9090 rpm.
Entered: 2875 rpm
